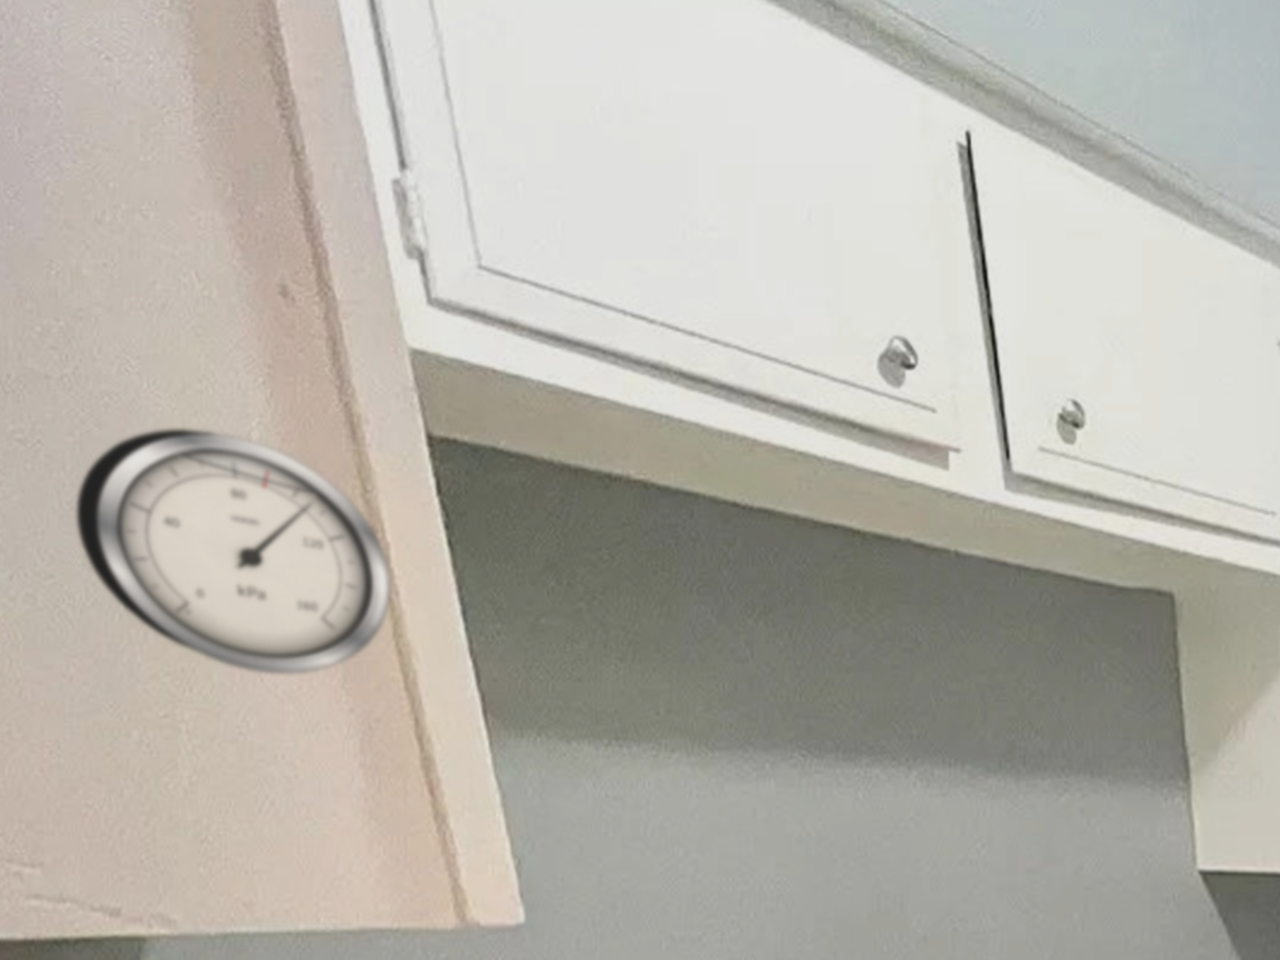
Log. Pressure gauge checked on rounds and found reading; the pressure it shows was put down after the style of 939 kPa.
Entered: 105 kPa
